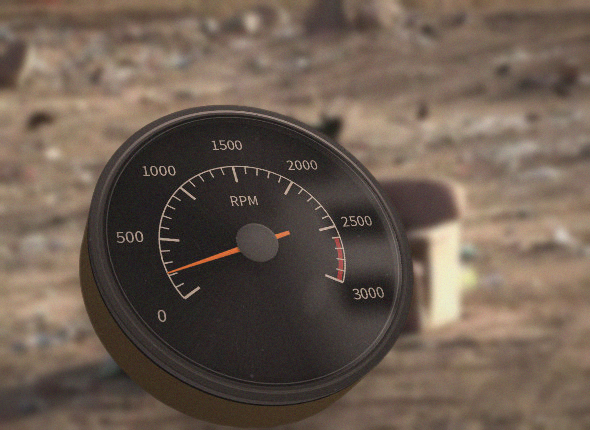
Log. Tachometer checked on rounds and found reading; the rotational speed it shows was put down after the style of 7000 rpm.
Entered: 200 rpm
